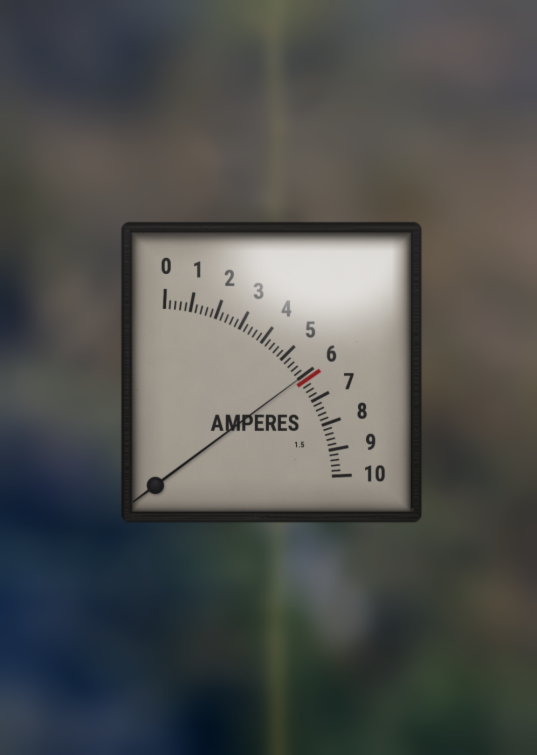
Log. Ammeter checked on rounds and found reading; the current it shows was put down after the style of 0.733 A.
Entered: 6 A
